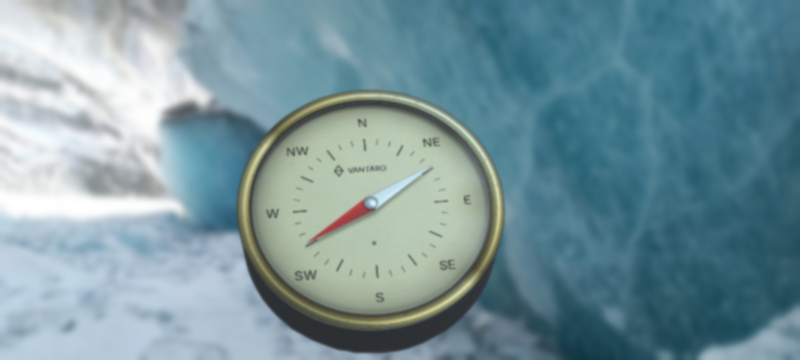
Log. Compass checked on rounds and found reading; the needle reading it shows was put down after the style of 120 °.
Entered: 240 °
